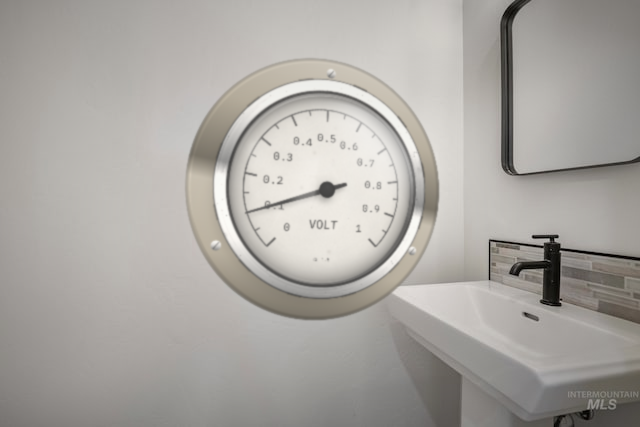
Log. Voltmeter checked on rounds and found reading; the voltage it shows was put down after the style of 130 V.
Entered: 0.1 V
